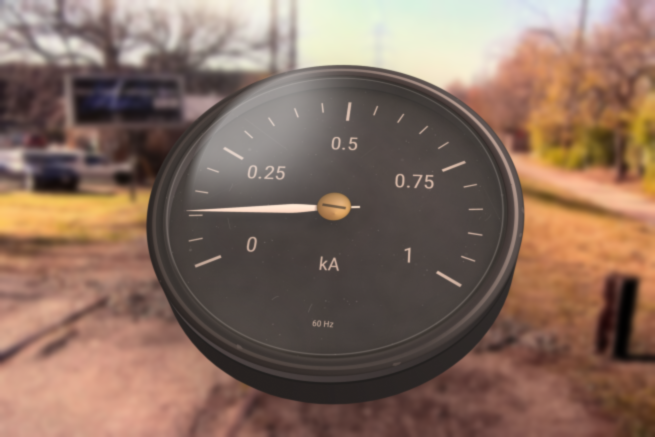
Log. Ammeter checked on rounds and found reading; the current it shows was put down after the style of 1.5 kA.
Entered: 0.1 kA
